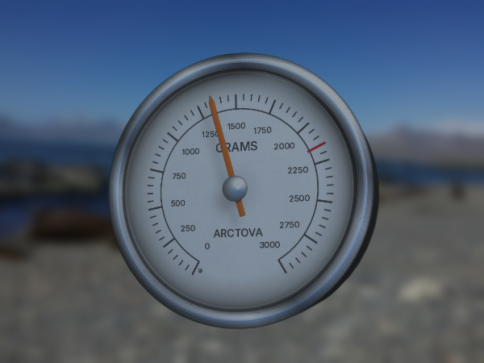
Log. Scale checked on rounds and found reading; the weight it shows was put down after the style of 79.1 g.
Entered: 1350 g
